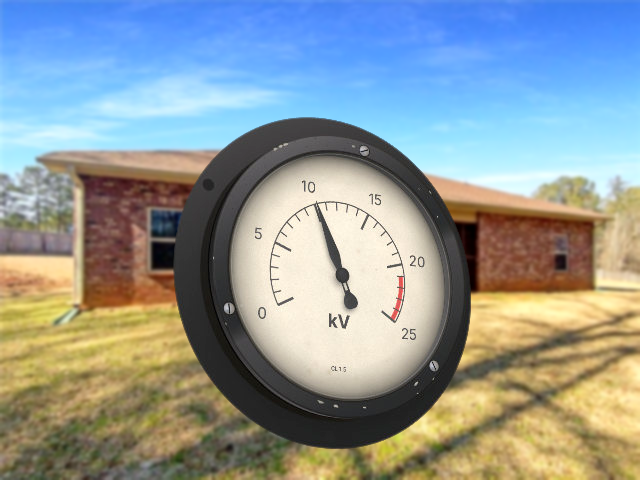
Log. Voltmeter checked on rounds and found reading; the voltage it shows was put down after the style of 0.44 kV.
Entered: 10 kV
